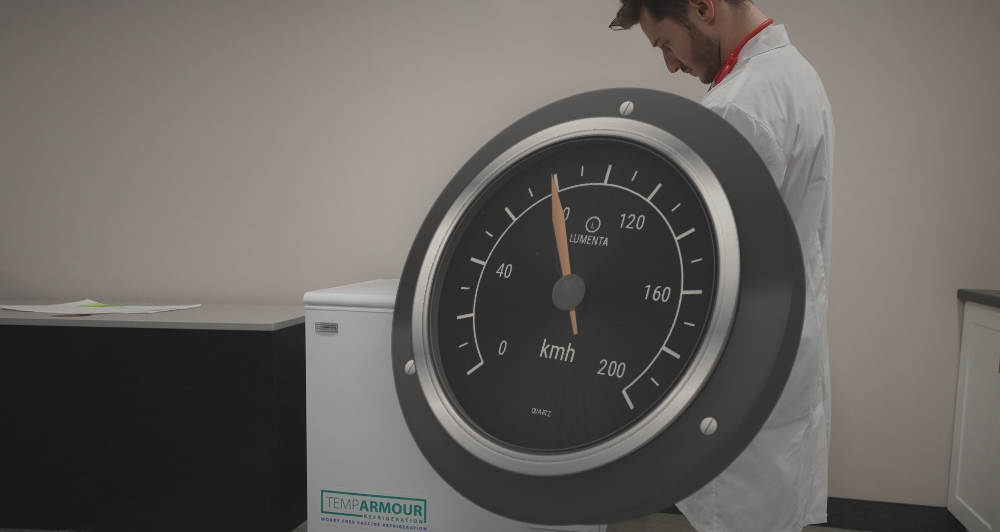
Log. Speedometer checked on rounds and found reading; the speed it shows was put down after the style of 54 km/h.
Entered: 80 km/h
